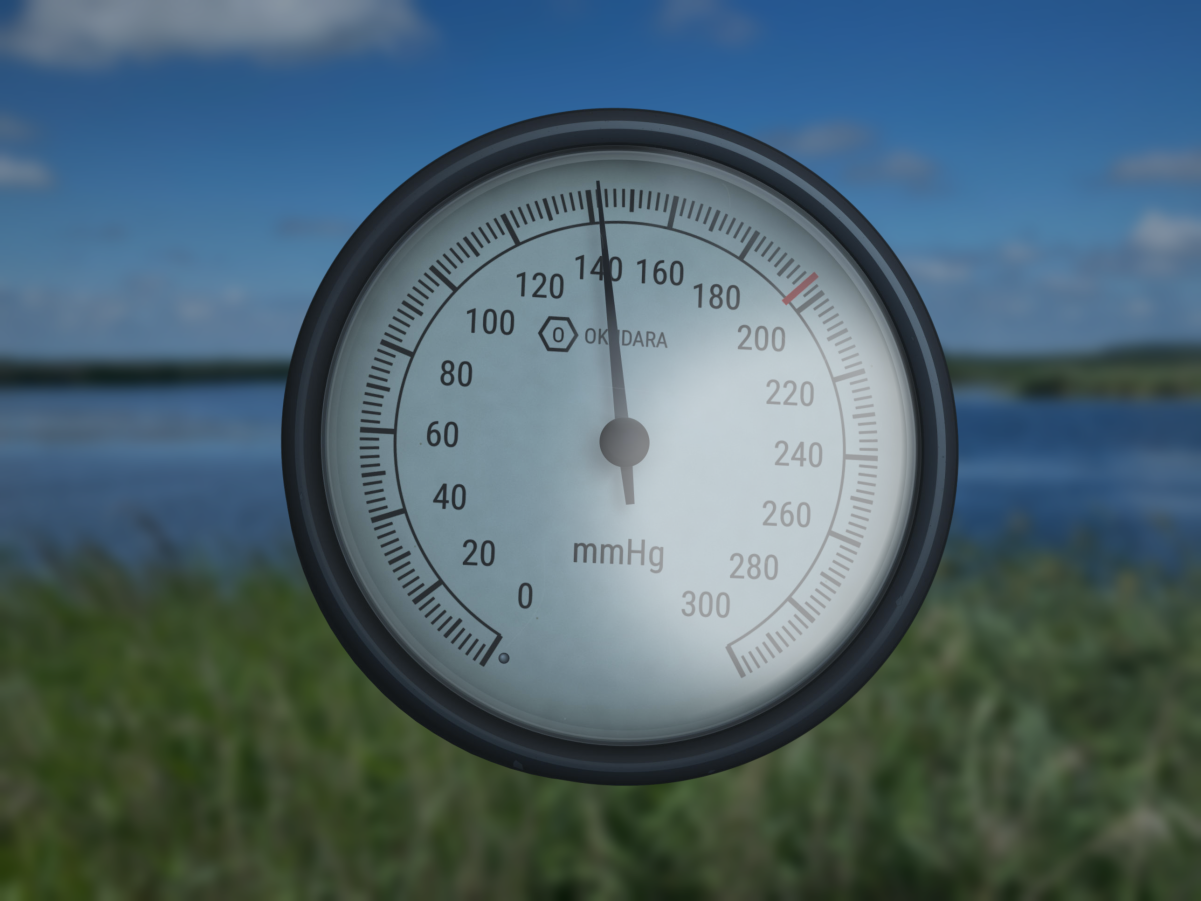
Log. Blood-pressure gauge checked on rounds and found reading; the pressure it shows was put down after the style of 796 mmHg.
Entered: 142 mmHg
